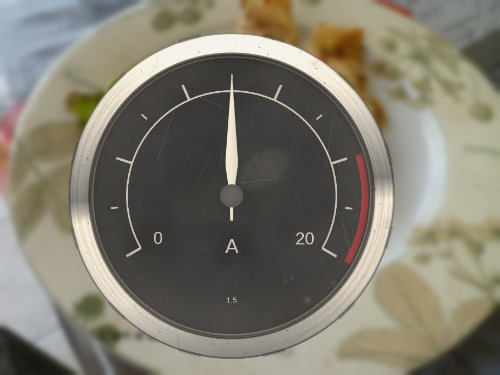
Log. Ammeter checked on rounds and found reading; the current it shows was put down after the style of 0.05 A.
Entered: 10 A
